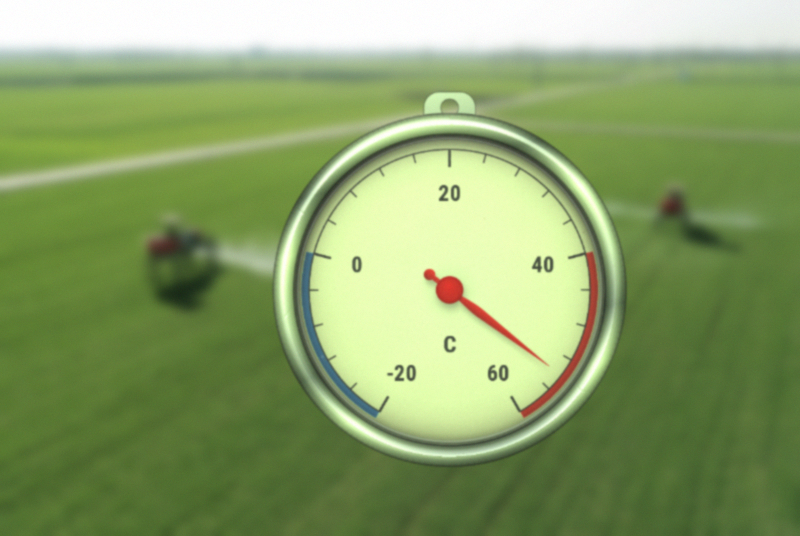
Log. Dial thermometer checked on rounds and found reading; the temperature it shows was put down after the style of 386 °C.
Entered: 54 °C
